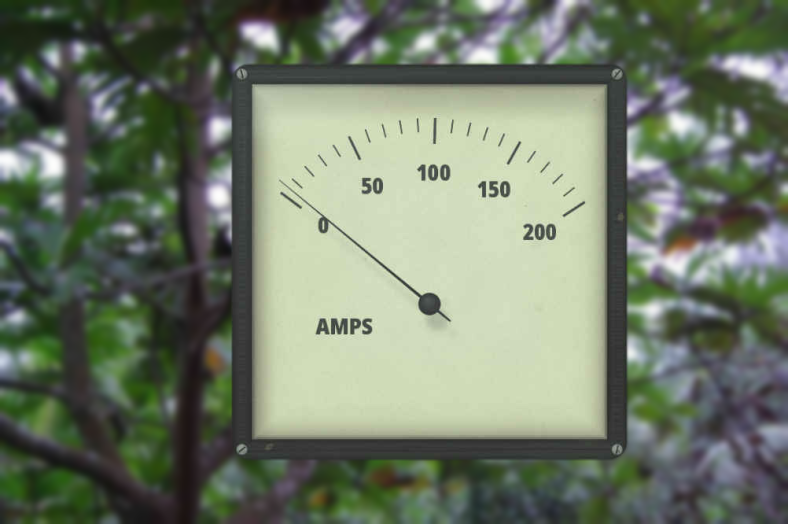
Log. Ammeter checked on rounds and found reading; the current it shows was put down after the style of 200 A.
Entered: 5 A
